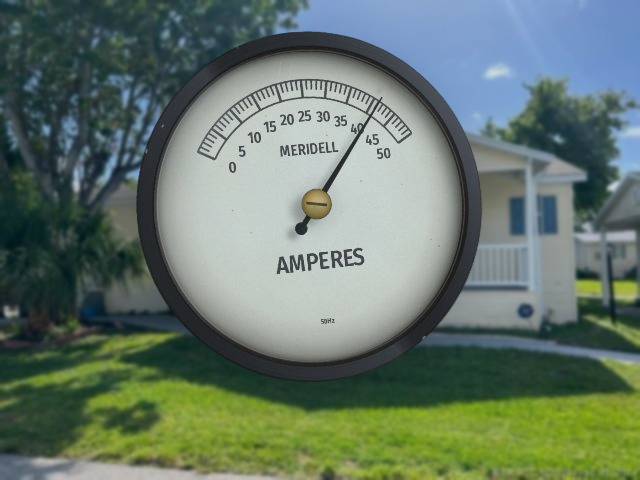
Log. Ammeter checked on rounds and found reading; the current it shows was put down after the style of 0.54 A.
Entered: 41 A
